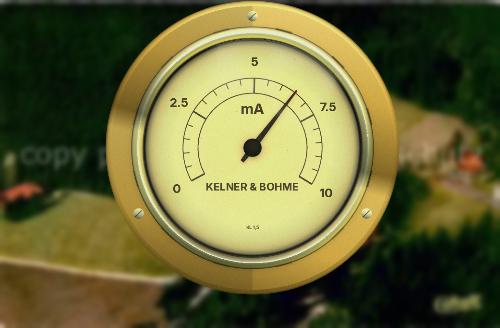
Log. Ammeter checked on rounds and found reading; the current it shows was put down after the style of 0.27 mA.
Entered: 6.5 mA
